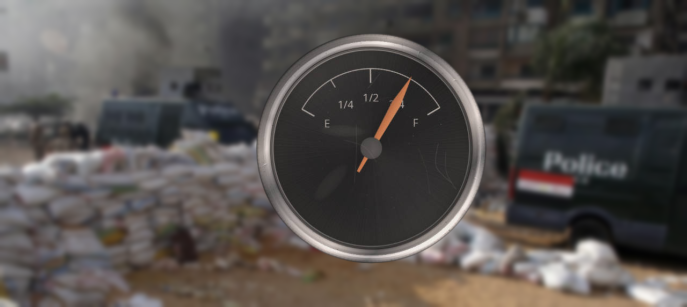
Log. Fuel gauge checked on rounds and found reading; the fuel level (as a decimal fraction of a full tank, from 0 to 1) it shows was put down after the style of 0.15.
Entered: 0.75
